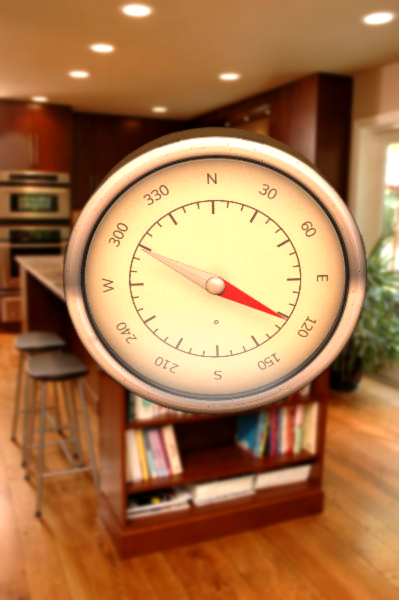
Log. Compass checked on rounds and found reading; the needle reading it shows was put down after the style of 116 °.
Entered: 120 °
